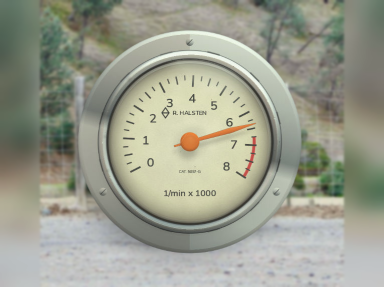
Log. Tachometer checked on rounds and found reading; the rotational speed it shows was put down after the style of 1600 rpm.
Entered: 6375 rpm
